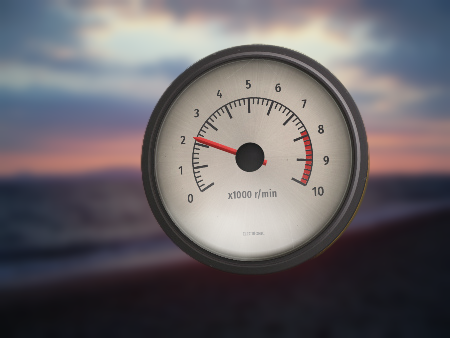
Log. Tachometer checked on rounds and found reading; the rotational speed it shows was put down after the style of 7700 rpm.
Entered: 2200 rpm
